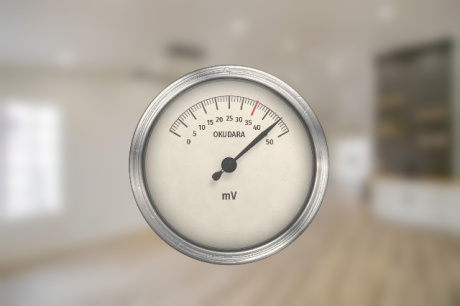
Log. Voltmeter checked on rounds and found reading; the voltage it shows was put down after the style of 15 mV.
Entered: 45 mV
